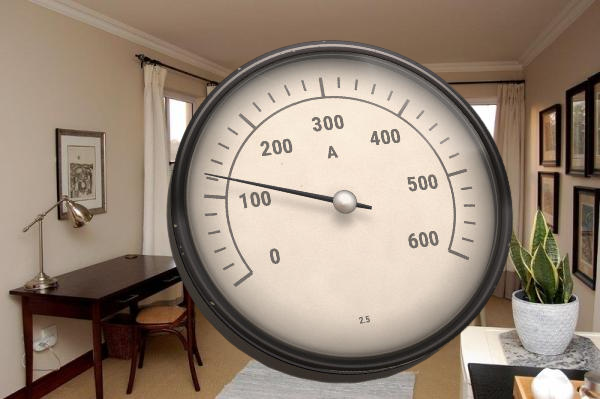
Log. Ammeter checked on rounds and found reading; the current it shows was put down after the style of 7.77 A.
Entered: 120 A
